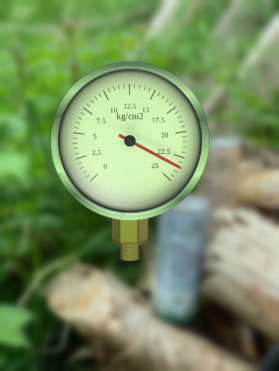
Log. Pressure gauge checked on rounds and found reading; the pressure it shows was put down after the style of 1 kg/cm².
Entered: 23.5 kg/cm²
